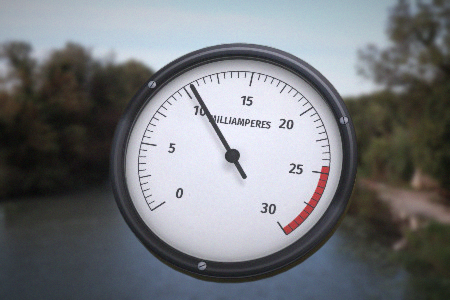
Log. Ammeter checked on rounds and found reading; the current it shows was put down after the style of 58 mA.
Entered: 10.5 mA
